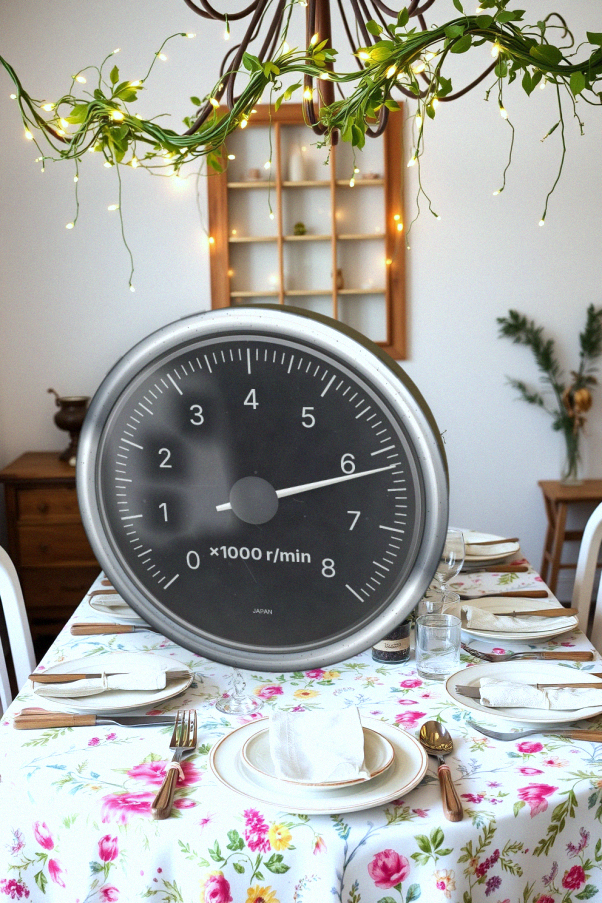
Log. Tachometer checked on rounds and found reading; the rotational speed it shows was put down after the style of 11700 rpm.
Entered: 6200 rpm
